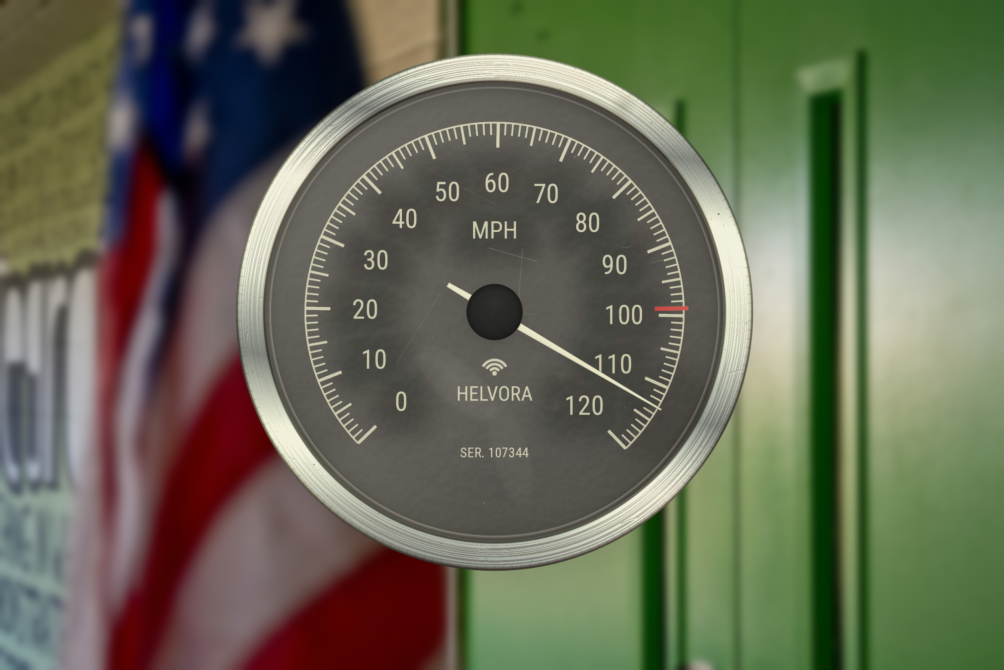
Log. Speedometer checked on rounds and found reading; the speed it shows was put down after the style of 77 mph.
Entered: 113 mph
